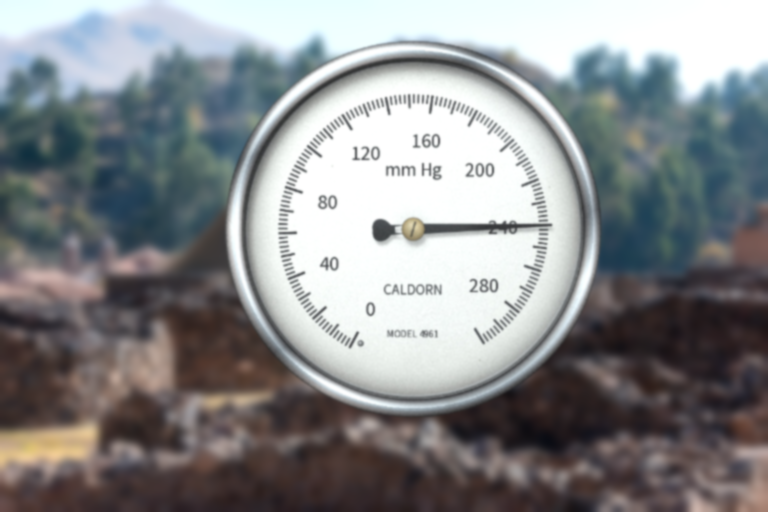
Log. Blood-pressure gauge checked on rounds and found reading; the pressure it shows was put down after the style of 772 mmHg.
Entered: 240 mmHg
